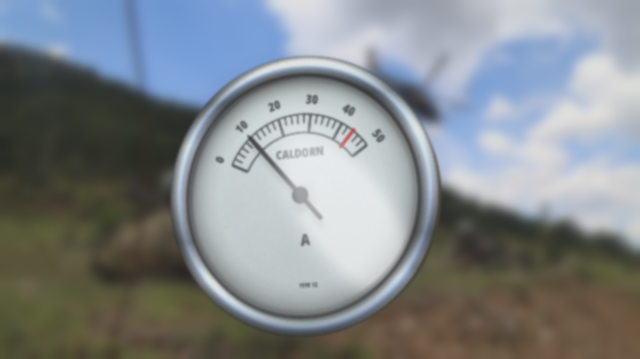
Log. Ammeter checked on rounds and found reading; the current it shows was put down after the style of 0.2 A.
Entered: 10 A
